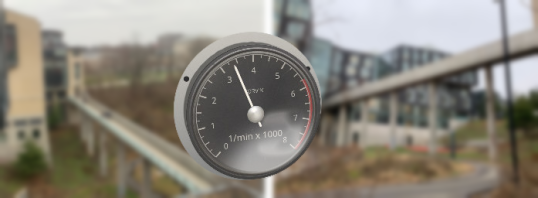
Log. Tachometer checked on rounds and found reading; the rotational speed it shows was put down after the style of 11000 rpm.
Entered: 3375 rpm
